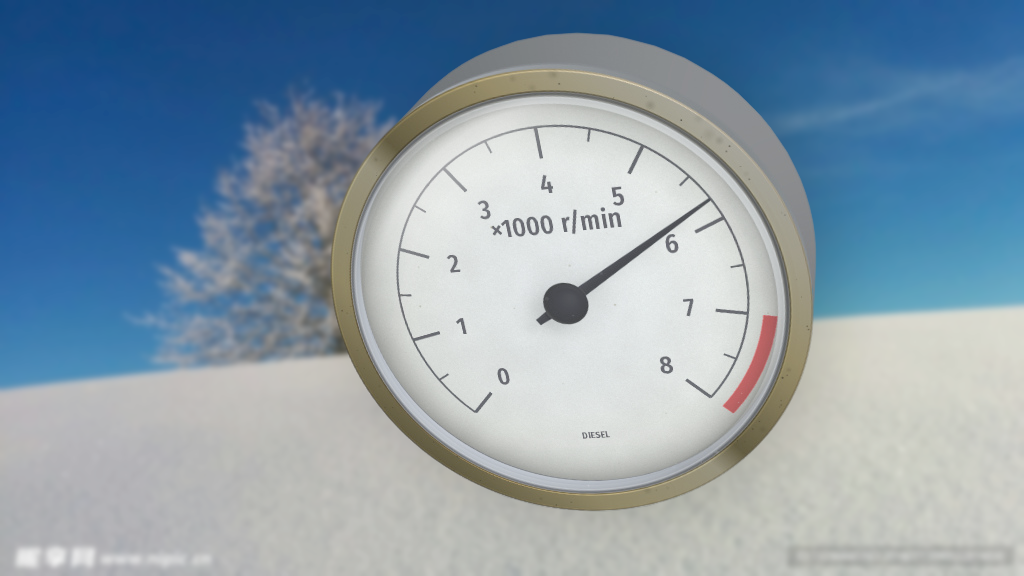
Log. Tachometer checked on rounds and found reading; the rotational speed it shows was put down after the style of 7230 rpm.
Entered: 5750 rpm
